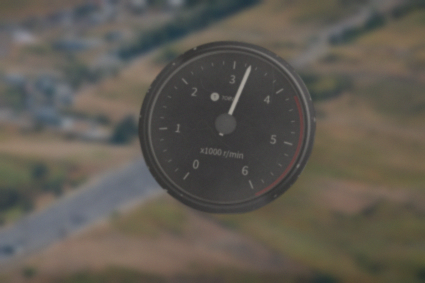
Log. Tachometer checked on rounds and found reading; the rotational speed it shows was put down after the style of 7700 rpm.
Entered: 3300 rpm
